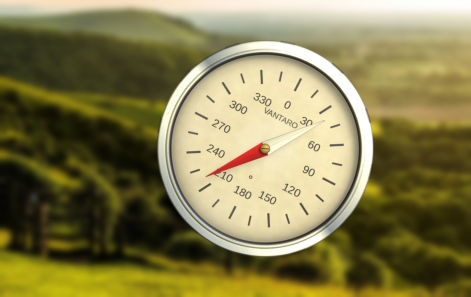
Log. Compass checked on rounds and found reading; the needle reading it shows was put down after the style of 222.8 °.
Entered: 217.5 °
